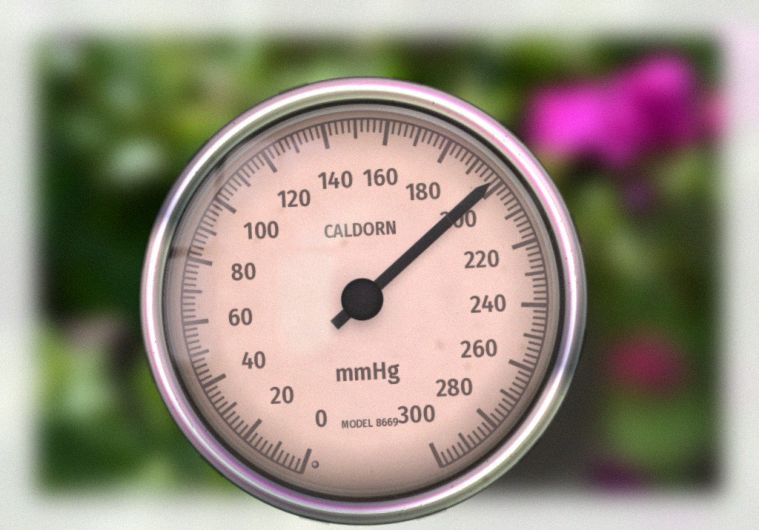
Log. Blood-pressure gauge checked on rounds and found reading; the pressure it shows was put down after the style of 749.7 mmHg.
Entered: 198 mmHg
